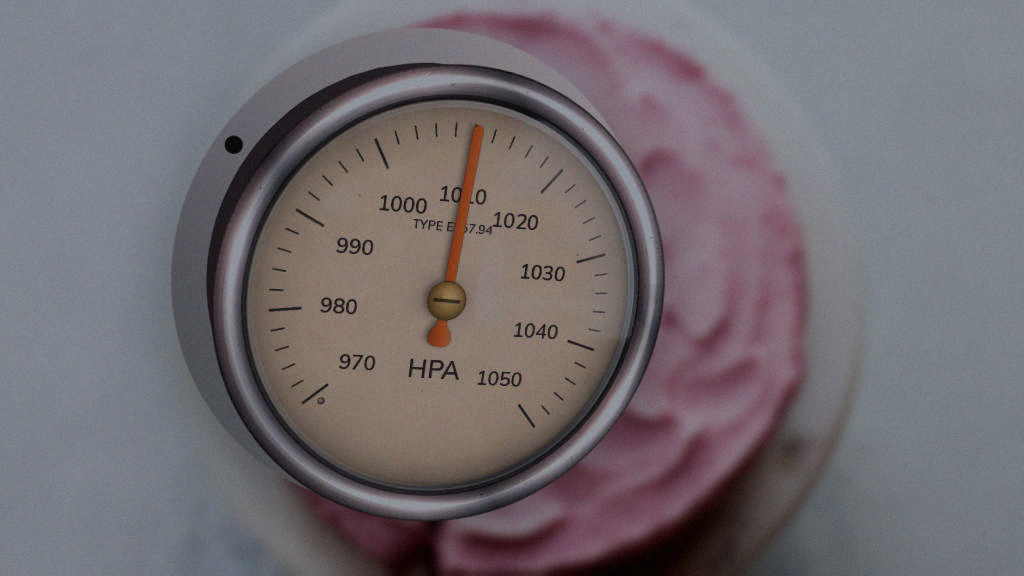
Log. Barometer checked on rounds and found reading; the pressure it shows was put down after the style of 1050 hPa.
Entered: 1010 hPa
